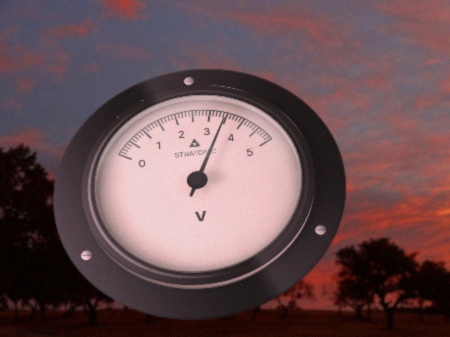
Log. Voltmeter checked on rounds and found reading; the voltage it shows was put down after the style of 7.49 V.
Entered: 3.5 V
